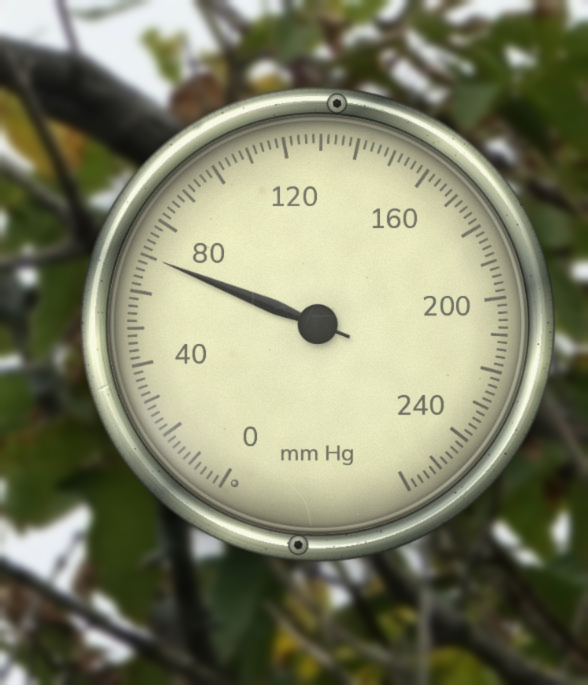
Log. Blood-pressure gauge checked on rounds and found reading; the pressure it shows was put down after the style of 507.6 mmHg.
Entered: 70 mmHg
